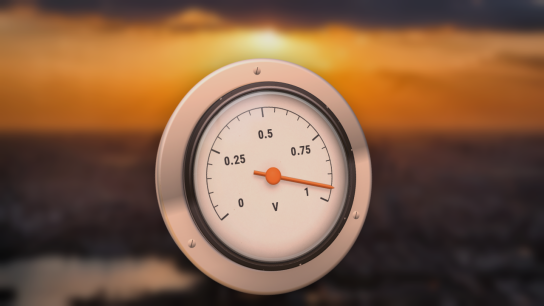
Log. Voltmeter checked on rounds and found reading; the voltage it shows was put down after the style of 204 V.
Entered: 0.95 V
